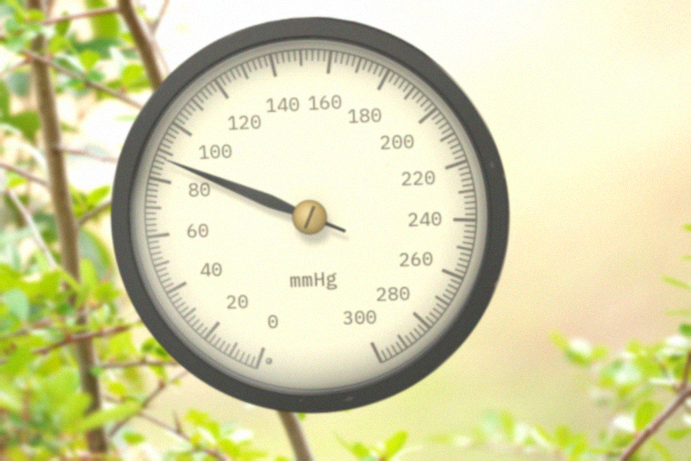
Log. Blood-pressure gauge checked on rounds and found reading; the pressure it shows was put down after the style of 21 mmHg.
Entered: 88 mmHg
